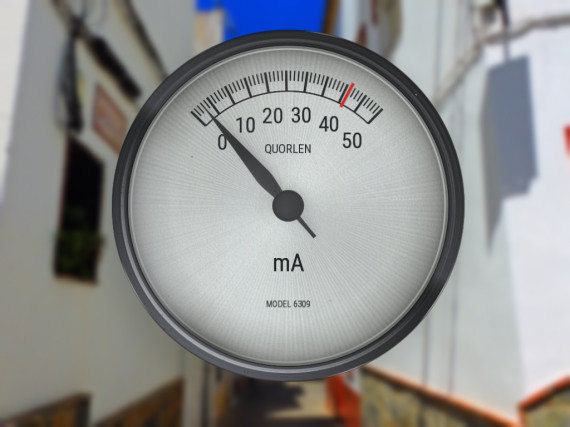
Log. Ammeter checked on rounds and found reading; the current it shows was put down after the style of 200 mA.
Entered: 3 mA
